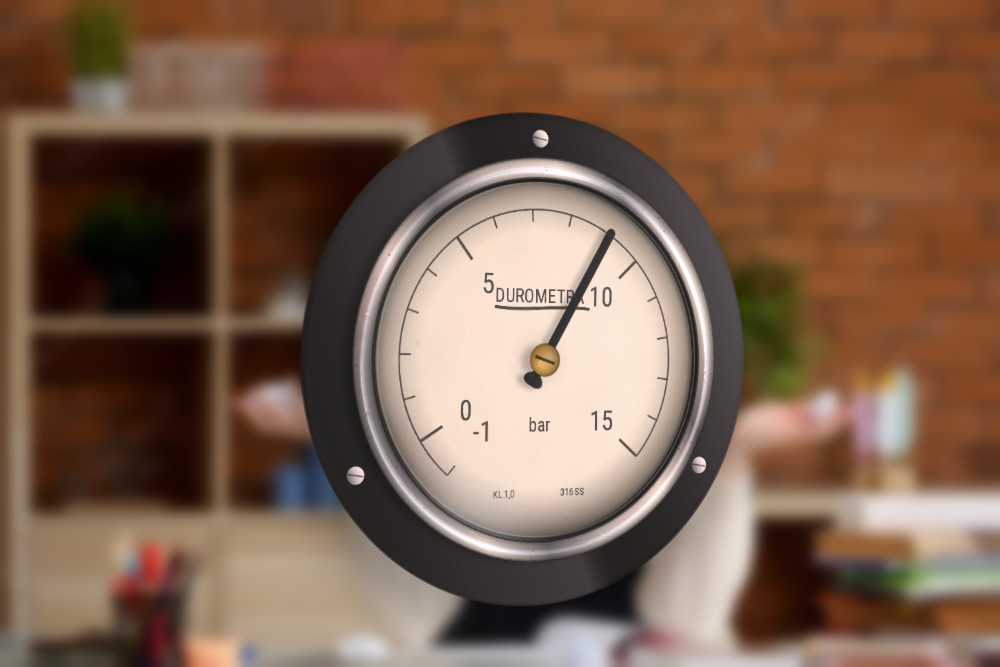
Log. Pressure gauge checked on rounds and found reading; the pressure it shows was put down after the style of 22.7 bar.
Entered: 9 bar
